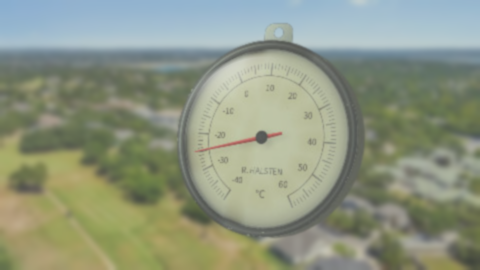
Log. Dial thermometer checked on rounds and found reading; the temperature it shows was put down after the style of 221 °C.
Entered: -25 °C
